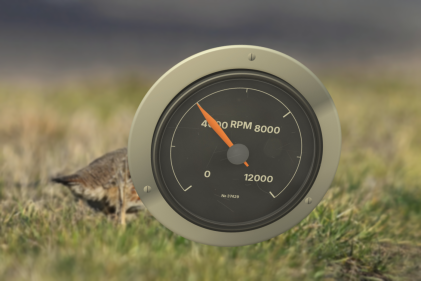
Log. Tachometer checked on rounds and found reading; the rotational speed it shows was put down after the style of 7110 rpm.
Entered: 4000 rpm
